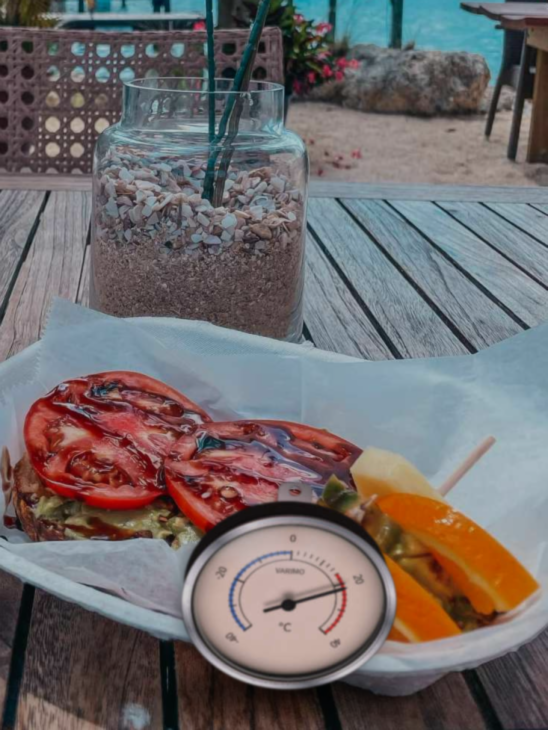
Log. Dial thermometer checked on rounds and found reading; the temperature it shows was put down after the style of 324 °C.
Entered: 20 °C
